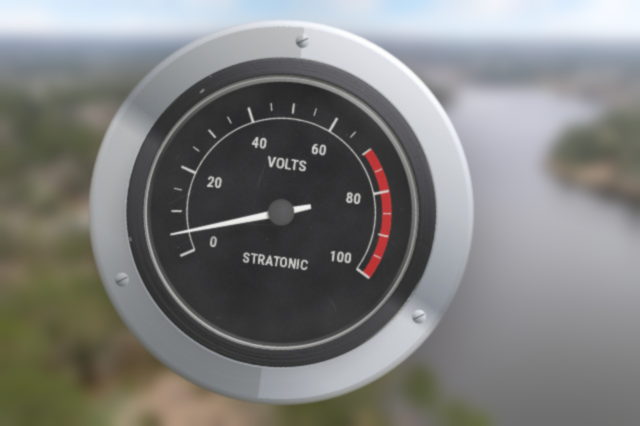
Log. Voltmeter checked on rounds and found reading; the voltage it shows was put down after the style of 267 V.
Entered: 5 V
